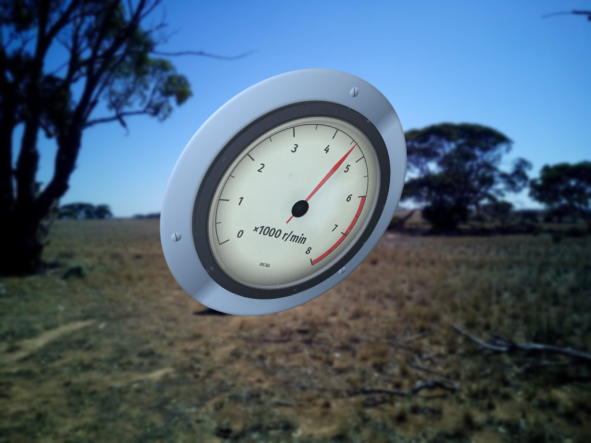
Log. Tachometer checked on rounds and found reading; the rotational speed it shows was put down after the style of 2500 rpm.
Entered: 4500 rpm
